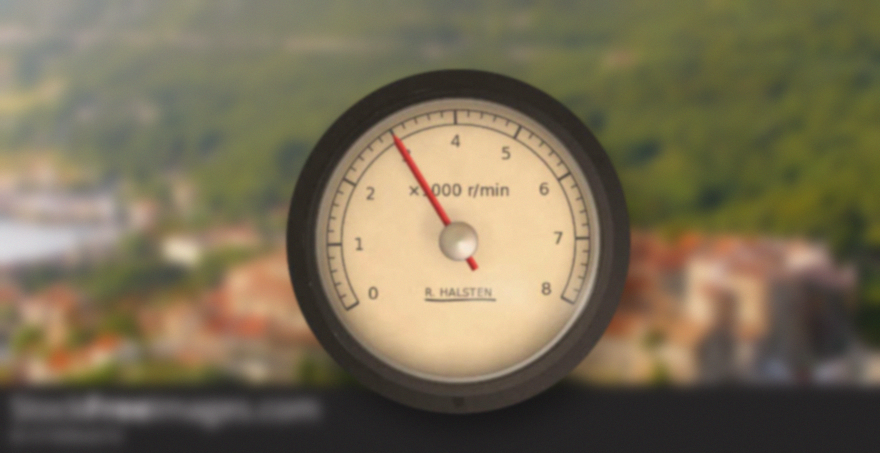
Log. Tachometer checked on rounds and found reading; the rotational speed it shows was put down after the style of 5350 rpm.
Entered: 3000 rpm
